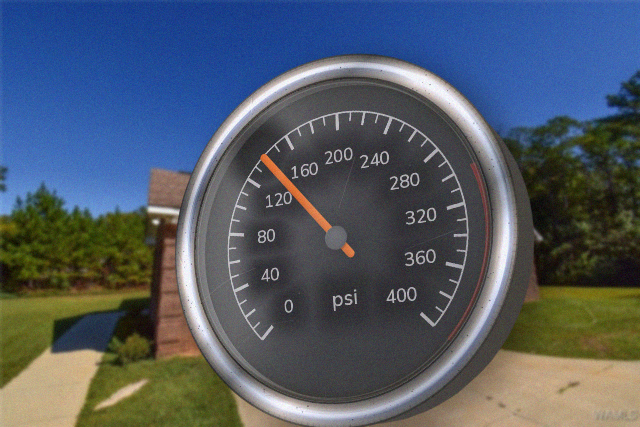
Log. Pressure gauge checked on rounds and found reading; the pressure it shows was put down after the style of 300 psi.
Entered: 140 psi
